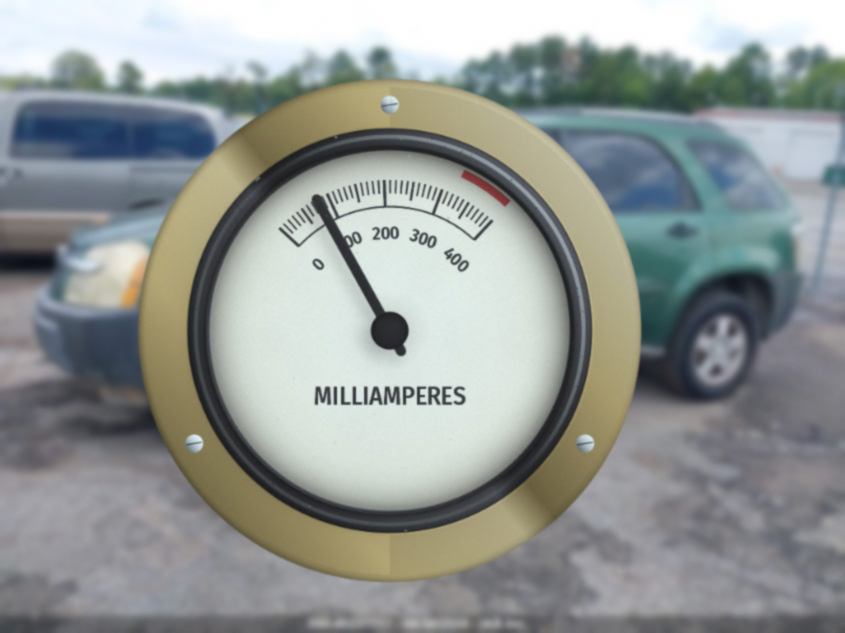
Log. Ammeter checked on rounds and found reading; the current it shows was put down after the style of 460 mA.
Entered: 80 mA
